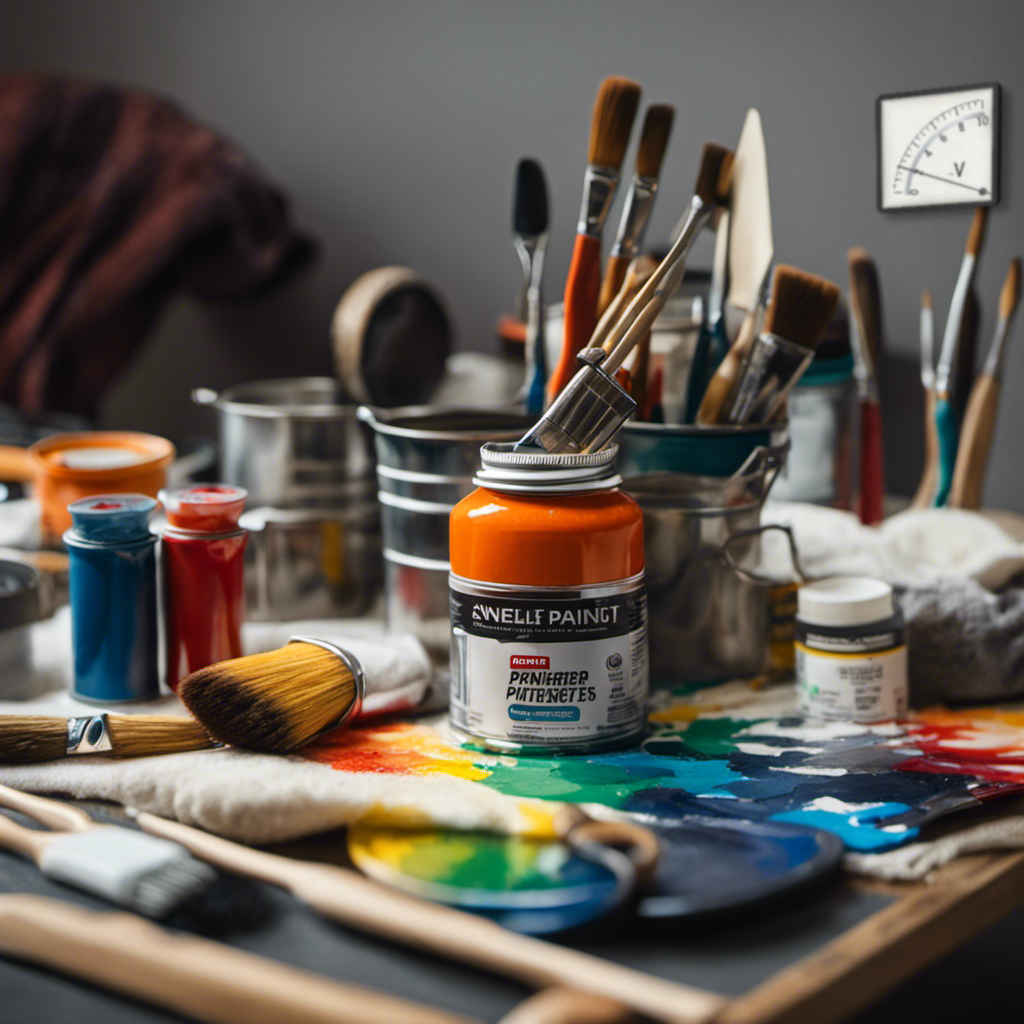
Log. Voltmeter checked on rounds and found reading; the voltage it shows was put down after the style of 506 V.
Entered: 2 V
